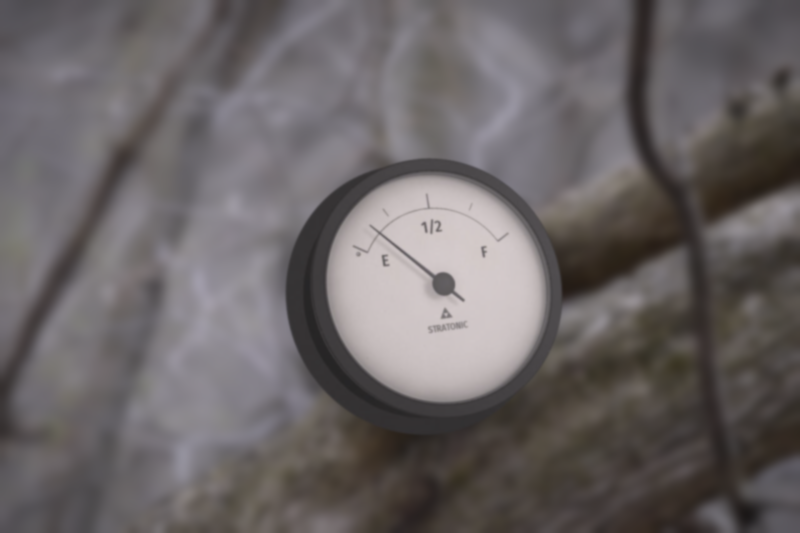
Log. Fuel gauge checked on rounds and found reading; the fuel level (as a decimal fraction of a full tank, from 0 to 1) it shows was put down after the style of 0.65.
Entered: 0.125
